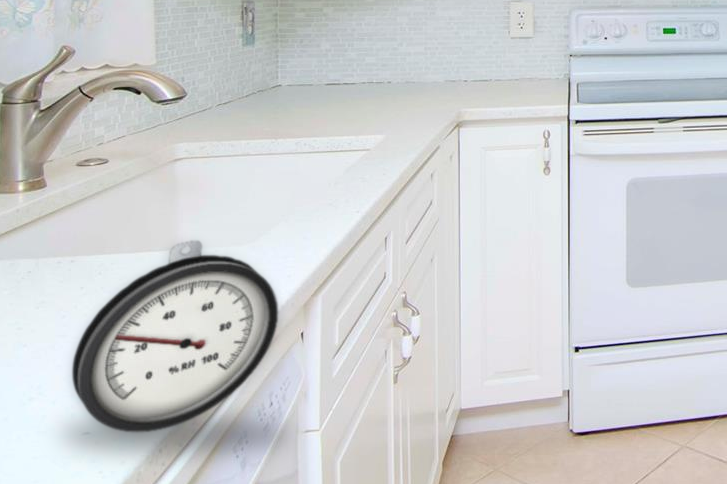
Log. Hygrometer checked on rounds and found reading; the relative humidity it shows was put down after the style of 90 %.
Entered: 25 %
